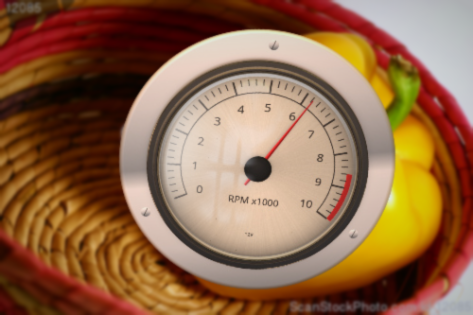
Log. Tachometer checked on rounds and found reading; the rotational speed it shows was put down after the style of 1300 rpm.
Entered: 6200 rpm
